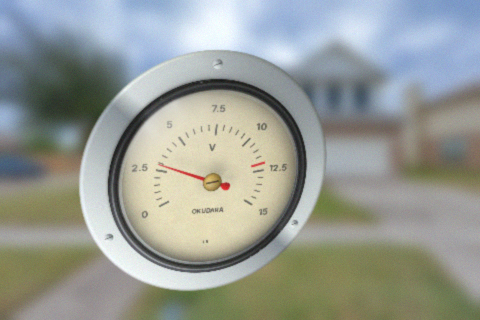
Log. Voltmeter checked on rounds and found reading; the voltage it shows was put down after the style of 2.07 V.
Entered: 3 V
